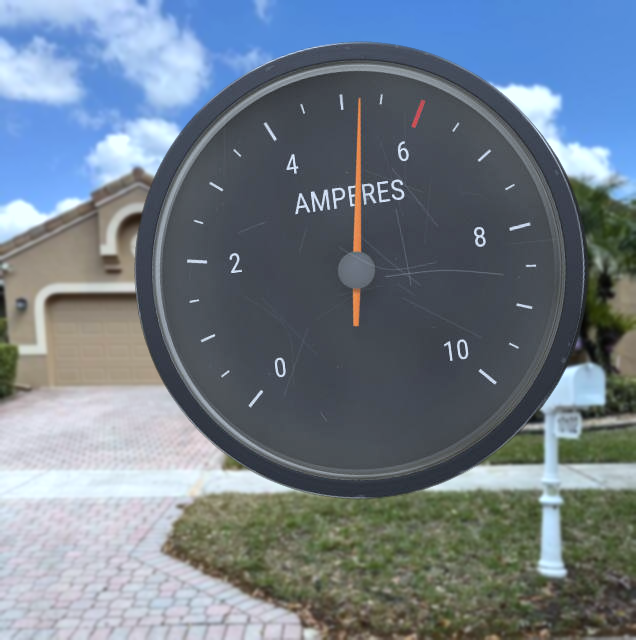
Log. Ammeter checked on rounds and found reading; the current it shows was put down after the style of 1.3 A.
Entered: 5.25 A
